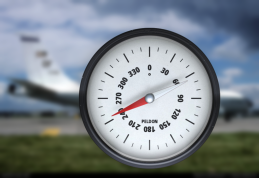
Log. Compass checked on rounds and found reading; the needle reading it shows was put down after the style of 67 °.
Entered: 245 °
